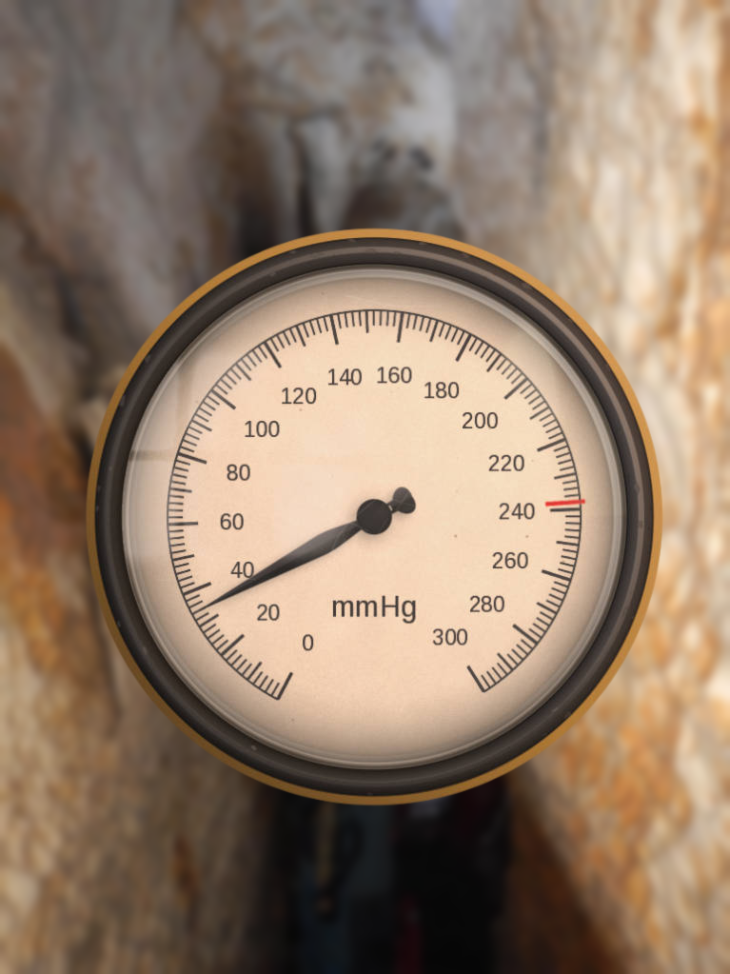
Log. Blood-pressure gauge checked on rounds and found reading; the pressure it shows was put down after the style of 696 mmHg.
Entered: 34 mmHg
